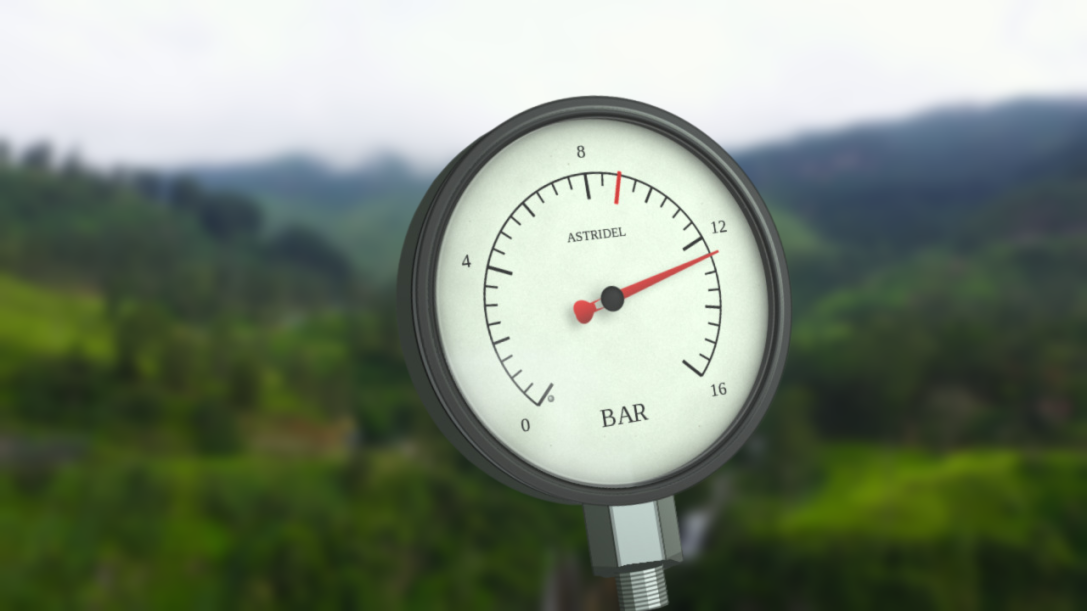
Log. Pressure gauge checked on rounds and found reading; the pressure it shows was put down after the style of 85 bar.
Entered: 12.5 bar
